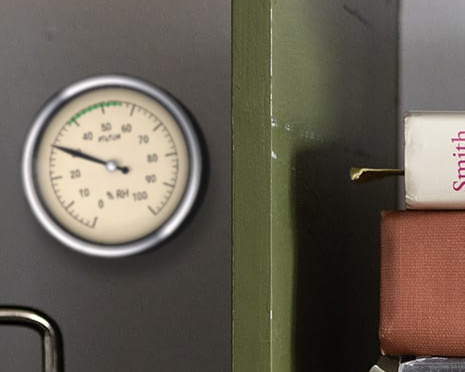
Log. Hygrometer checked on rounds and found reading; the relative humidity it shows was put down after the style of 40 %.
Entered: 30 %
